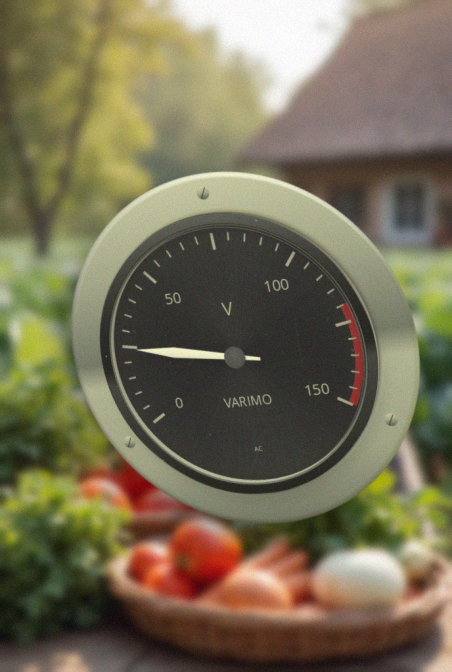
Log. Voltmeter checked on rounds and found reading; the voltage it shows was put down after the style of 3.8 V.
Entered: 25 V
